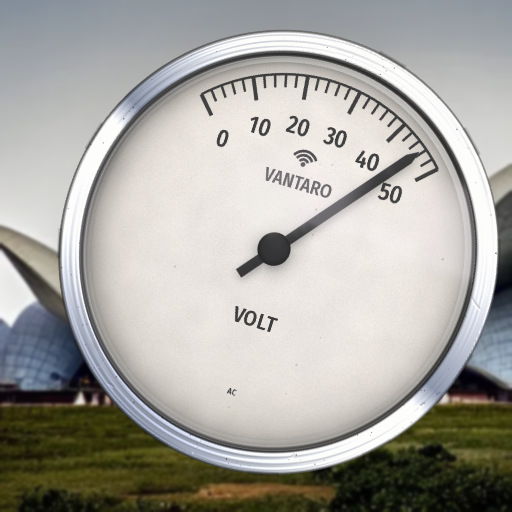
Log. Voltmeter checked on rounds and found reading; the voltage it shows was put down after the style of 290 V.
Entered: 46 V
